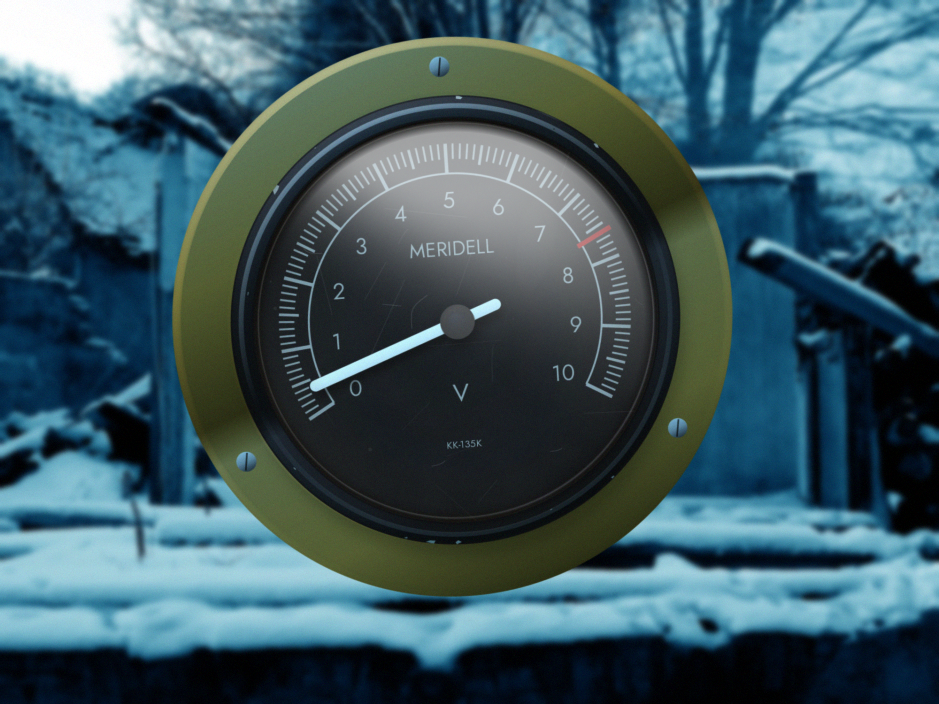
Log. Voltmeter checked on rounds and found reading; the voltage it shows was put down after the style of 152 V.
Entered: 0.4 V
